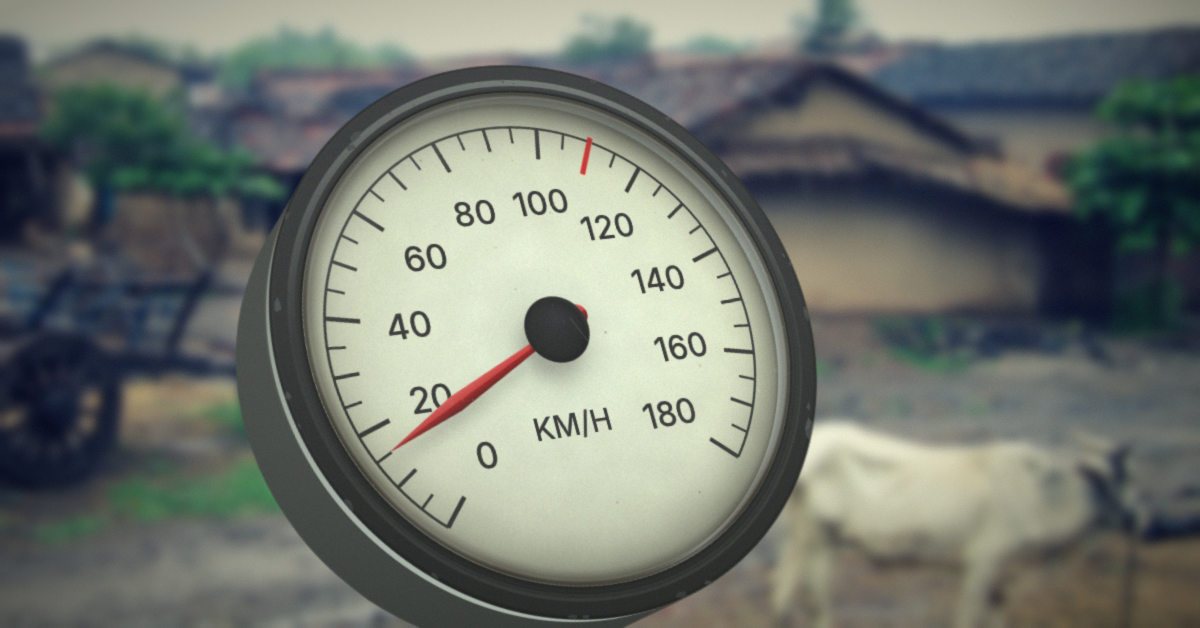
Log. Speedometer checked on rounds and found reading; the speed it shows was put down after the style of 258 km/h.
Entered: 15 km/h
